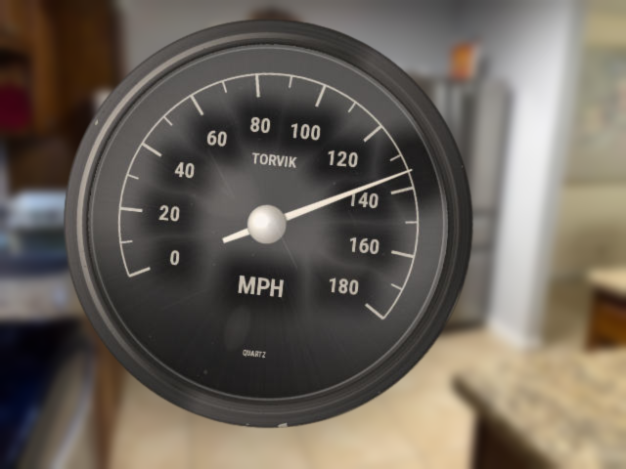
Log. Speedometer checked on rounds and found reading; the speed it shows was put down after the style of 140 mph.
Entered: 135 mph
